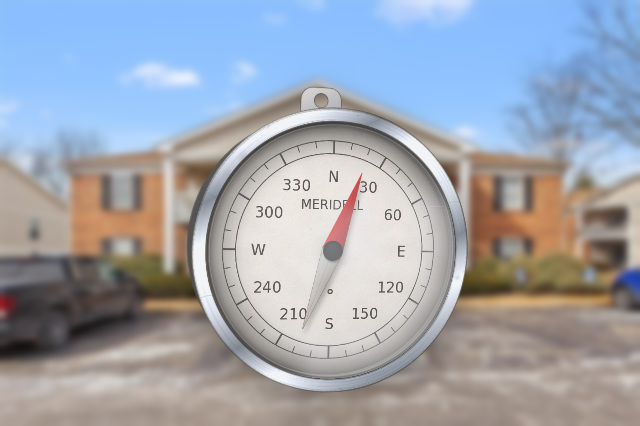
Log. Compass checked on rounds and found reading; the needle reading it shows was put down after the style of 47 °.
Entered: 20 °
